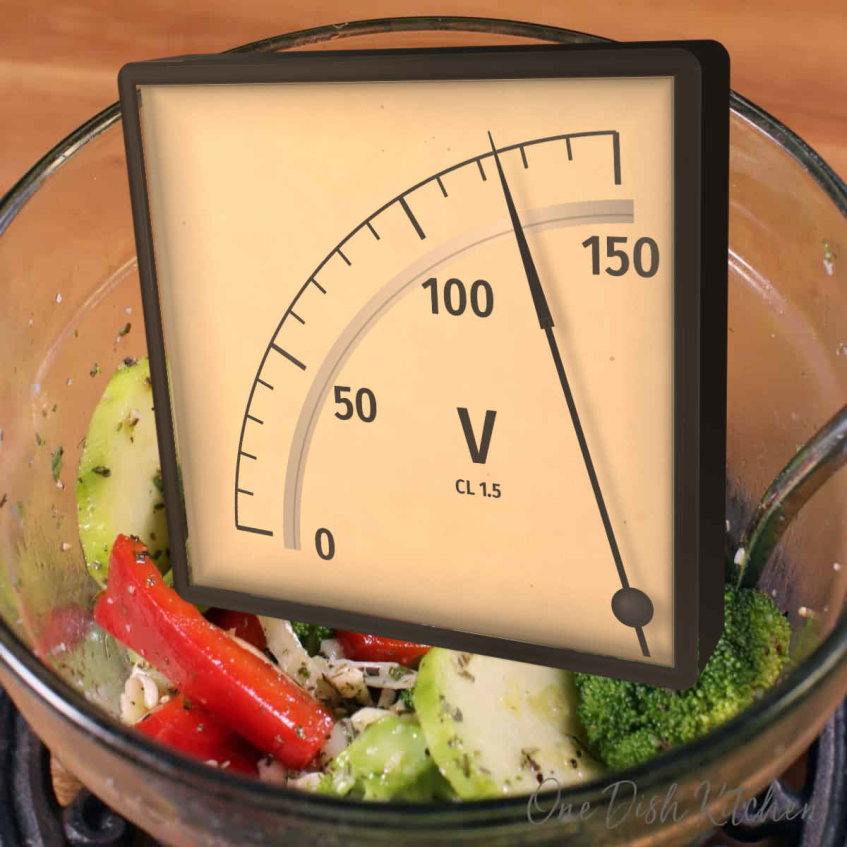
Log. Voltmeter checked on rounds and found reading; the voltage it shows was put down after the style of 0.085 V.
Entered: 125 V
